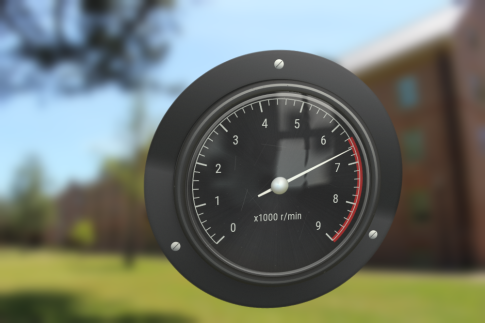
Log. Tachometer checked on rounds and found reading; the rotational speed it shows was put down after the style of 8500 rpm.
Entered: 6600 rpm
